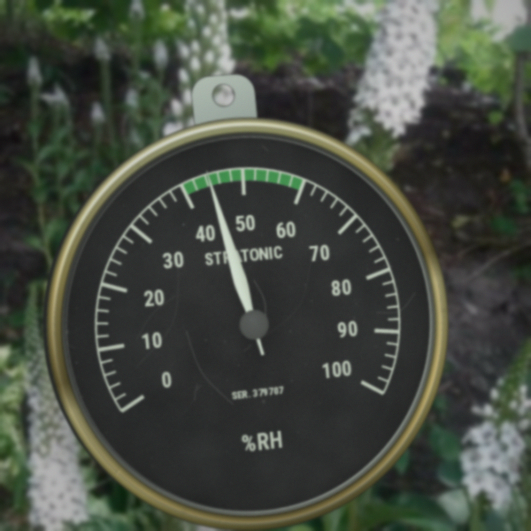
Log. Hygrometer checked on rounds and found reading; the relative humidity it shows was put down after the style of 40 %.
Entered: 44 %
